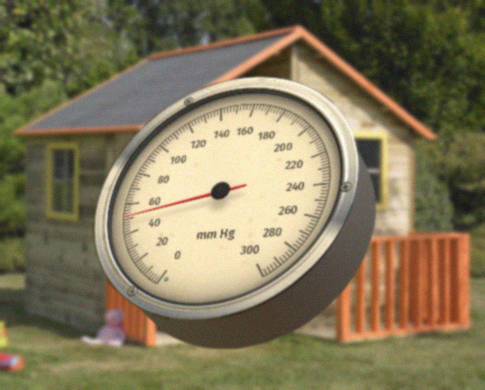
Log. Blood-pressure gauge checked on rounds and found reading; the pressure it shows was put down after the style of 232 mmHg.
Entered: 50 mmHg
